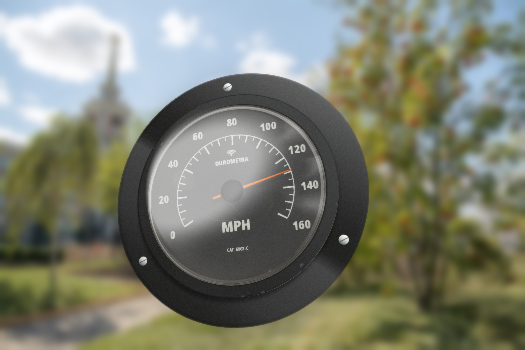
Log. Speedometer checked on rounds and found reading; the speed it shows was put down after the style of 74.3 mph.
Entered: 130 mph
